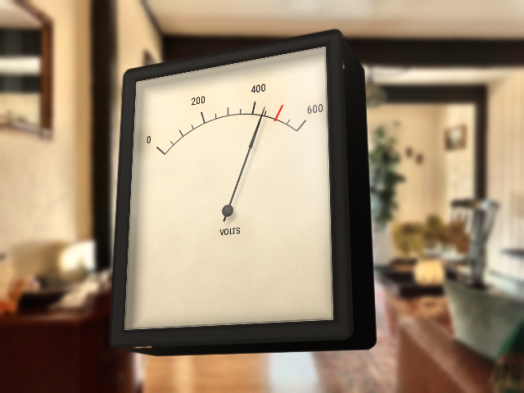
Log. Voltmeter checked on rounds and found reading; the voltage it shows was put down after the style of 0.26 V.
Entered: 450 V
